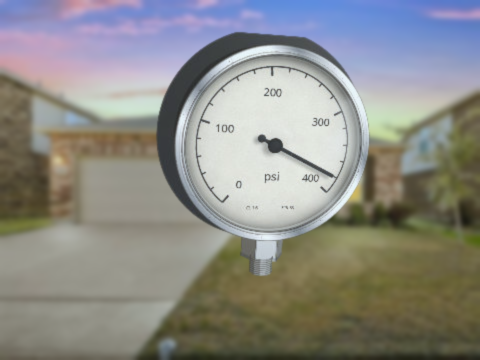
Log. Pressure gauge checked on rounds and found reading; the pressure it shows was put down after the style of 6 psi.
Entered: 380 psi
